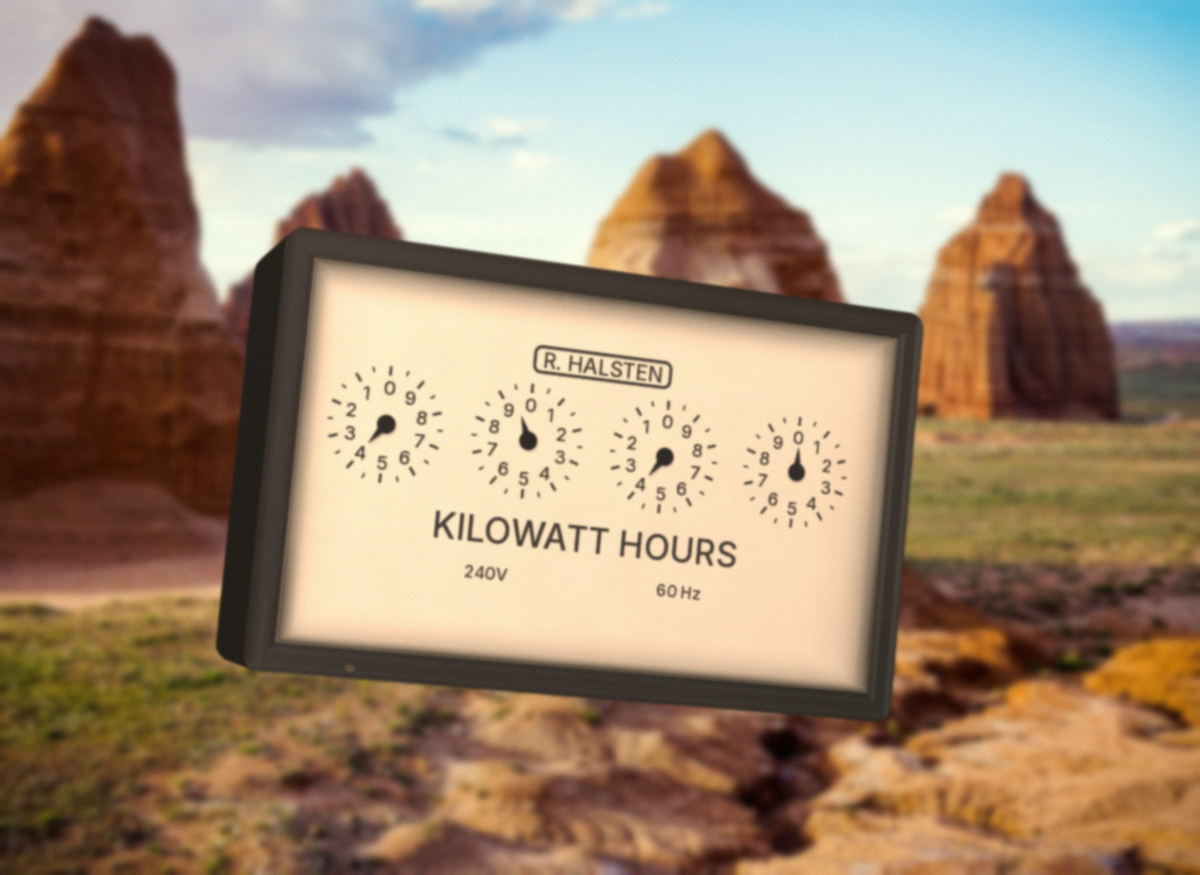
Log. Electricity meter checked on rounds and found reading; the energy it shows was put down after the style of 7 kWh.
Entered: 3940 kWh
